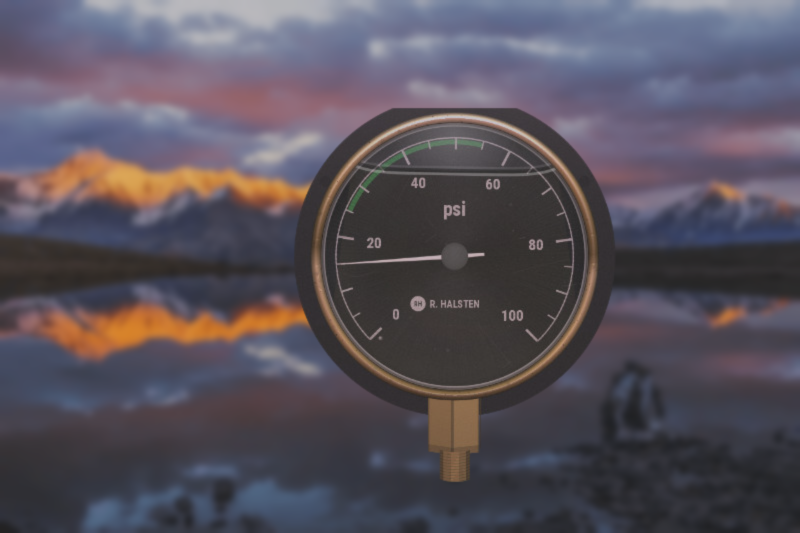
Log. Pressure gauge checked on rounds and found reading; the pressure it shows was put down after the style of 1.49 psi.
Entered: 15 psi
